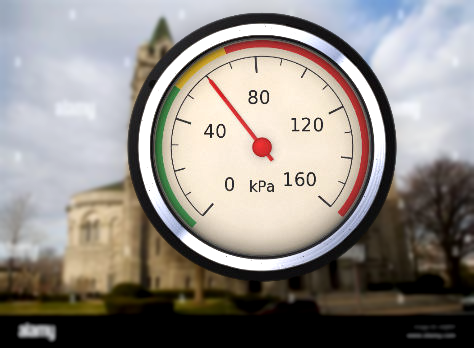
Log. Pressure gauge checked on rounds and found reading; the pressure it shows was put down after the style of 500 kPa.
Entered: 60 kPa
